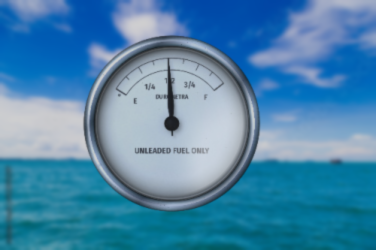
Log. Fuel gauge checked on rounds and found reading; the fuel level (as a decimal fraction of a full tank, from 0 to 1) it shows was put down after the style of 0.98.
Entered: 0.5
